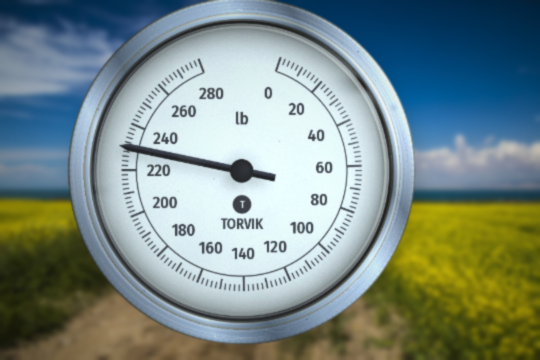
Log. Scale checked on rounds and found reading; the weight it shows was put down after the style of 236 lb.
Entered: 230 lb
